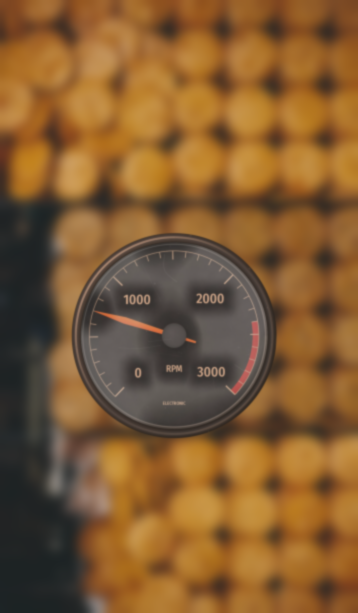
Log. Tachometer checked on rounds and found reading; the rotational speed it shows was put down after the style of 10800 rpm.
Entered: 700 rpm
